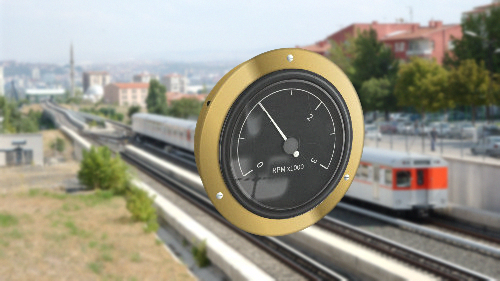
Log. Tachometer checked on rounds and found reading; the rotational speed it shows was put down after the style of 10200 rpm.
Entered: 1000 rpm
